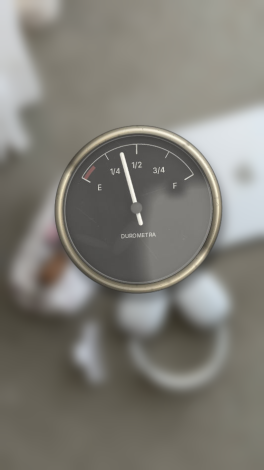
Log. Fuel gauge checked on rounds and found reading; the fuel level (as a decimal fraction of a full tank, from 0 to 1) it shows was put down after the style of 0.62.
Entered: 0.375
